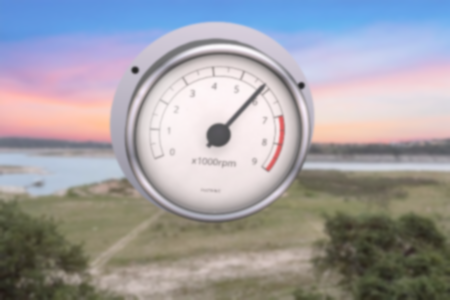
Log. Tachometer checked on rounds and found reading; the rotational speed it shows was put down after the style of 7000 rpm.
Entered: 5750 rpm
